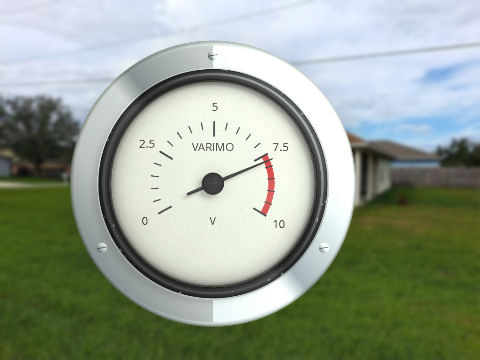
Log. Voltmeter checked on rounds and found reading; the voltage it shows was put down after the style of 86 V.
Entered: 7.75 V
